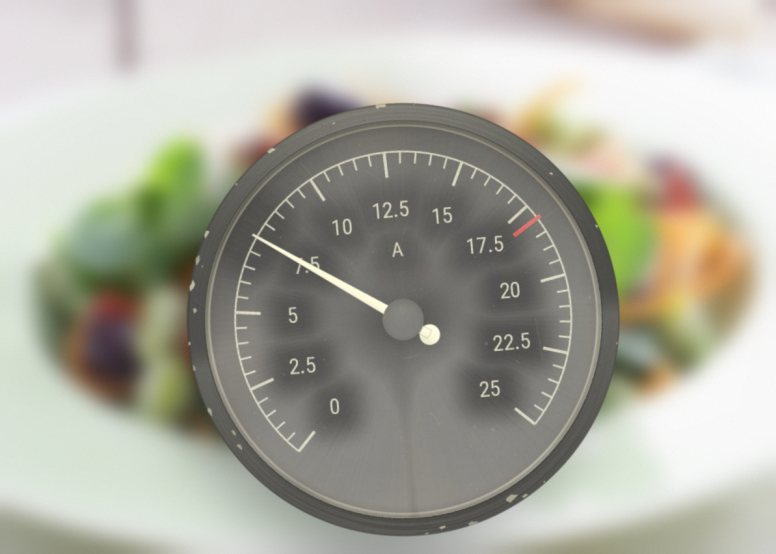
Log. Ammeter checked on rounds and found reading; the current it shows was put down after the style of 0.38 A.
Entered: 7.5 A
